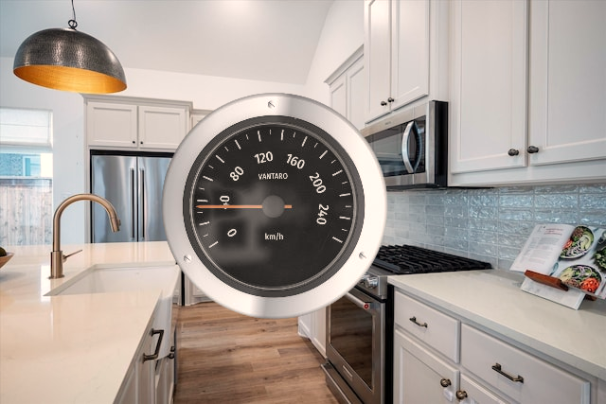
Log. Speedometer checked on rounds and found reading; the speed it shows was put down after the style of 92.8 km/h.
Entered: 35 km/h
